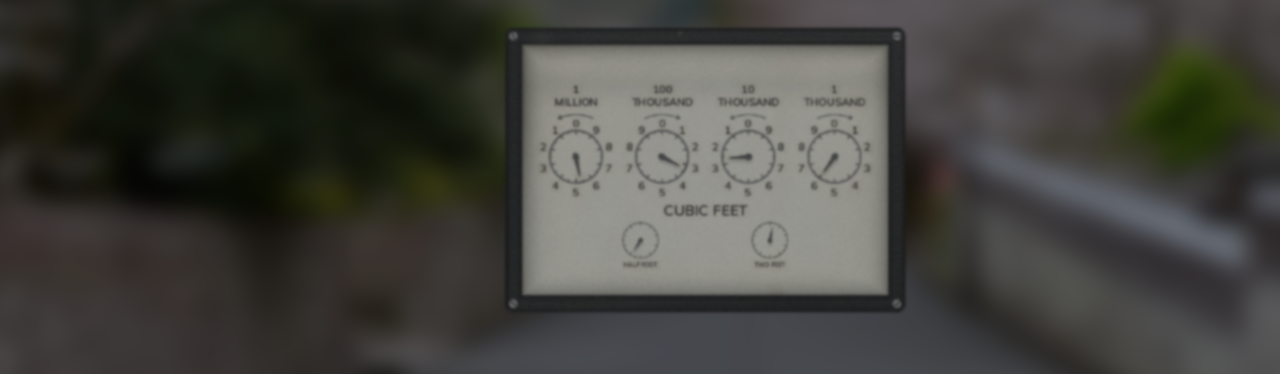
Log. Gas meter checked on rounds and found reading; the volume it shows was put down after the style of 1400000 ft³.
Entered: 532600 ft³
